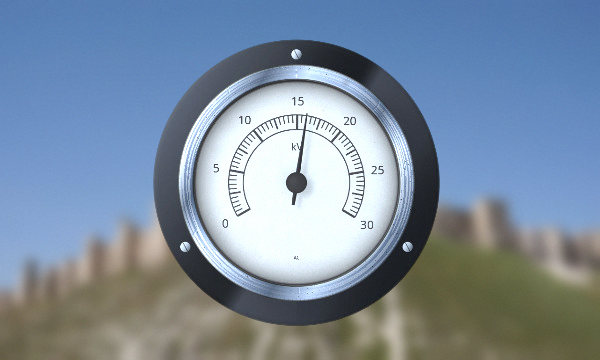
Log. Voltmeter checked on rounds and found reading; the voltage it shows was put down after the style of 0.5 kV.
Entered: 16 kV
